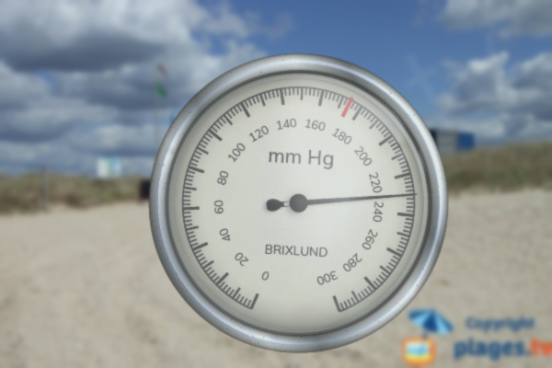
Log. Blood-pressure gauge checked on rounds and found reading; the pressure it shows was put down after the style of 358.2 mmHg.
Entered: 230 mmHg
